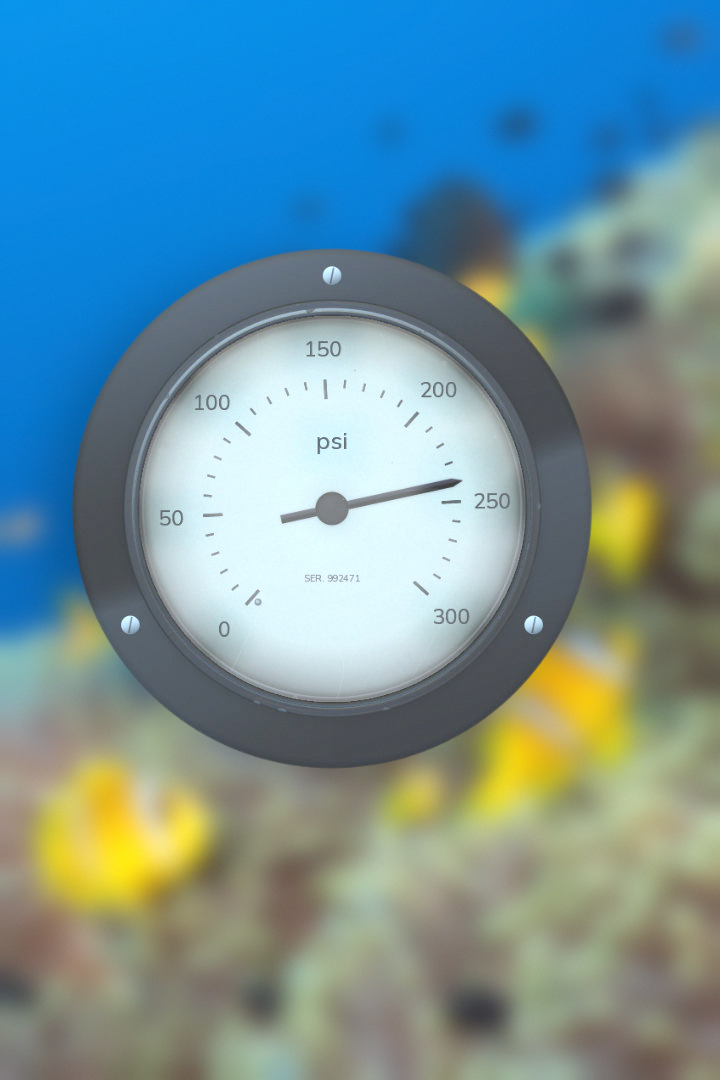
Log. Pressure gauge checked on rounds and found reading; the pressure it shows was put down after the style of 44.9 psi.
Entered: 240 psi
